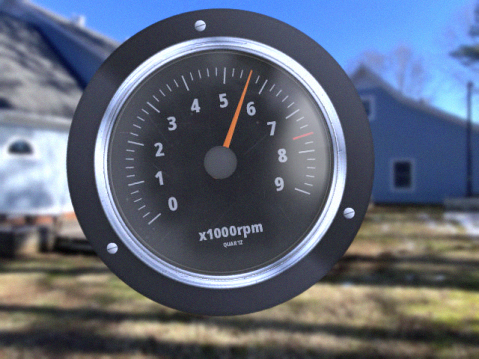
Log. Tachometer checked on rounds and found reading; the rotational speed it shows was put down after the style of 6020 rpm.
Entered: 5600 rpm
